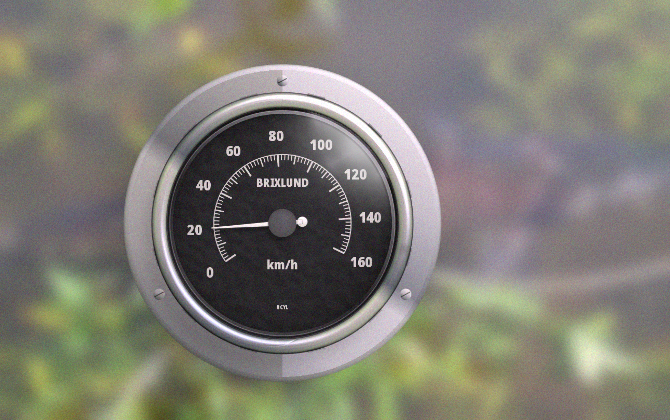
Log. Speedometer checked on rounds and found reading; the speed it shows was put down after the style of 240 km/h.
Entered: 20 km/h
